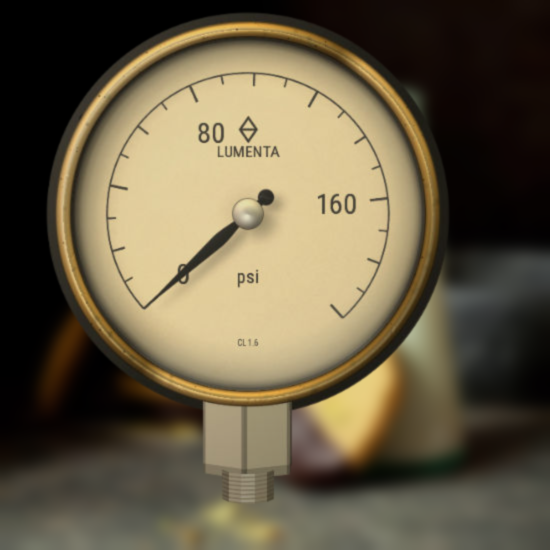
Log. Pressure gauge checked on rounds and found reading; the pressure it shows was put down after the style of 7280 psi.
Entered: 0 psi
